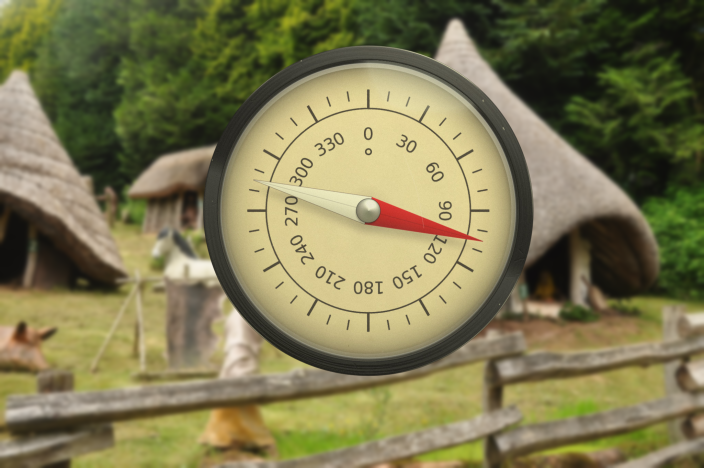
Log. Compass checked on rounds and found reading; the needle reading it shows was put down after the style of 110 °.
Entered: 105 °
